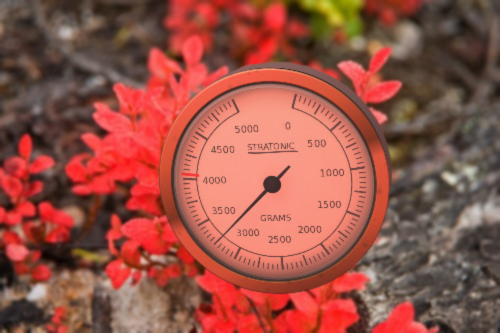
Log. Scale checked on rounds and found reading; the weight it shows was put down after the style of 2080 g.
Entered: 3250 g
